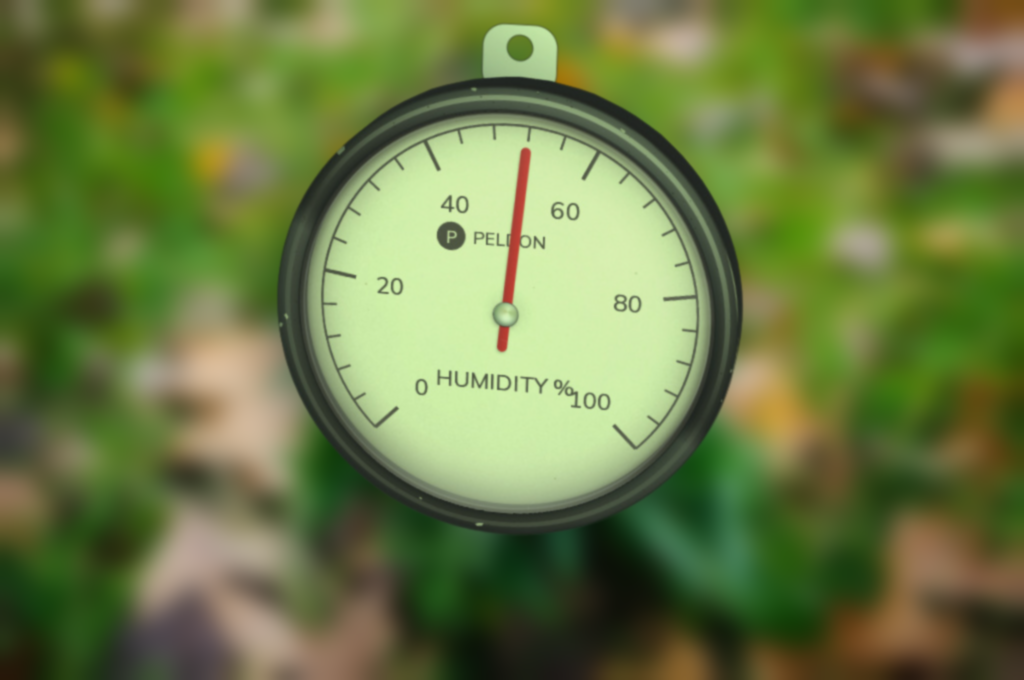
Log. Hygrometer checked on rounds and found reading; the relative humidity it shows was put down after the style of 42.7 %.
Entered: 52 %
